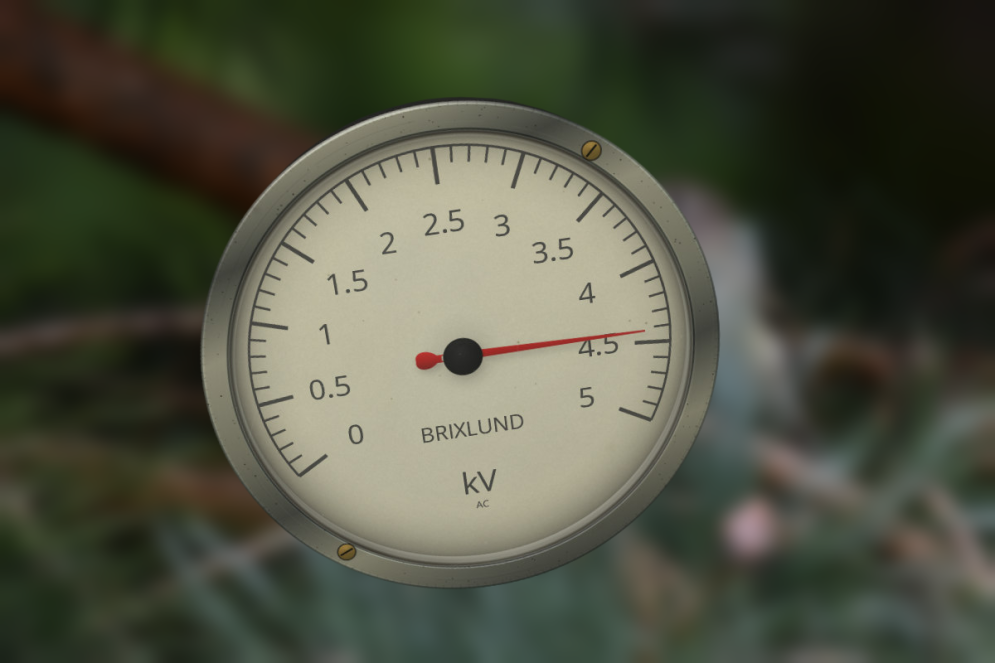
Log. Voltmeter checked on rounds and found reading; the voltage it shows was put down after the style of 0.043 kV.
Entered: 4.4 kV
